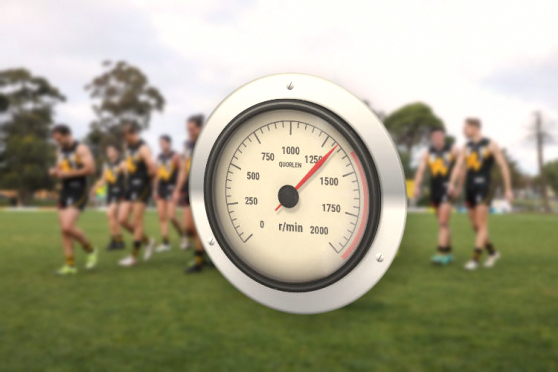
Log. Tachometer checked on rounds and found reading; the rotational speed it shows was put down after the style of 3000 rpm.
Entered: 1325 rpm
